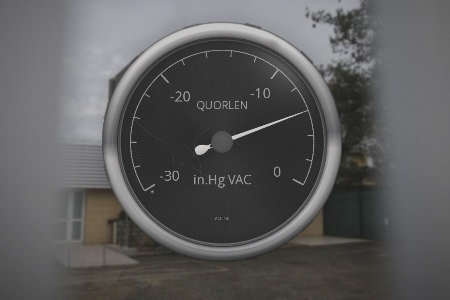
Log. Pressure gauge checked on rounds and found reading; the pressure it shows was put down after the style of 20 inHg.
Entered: -6 inHg
